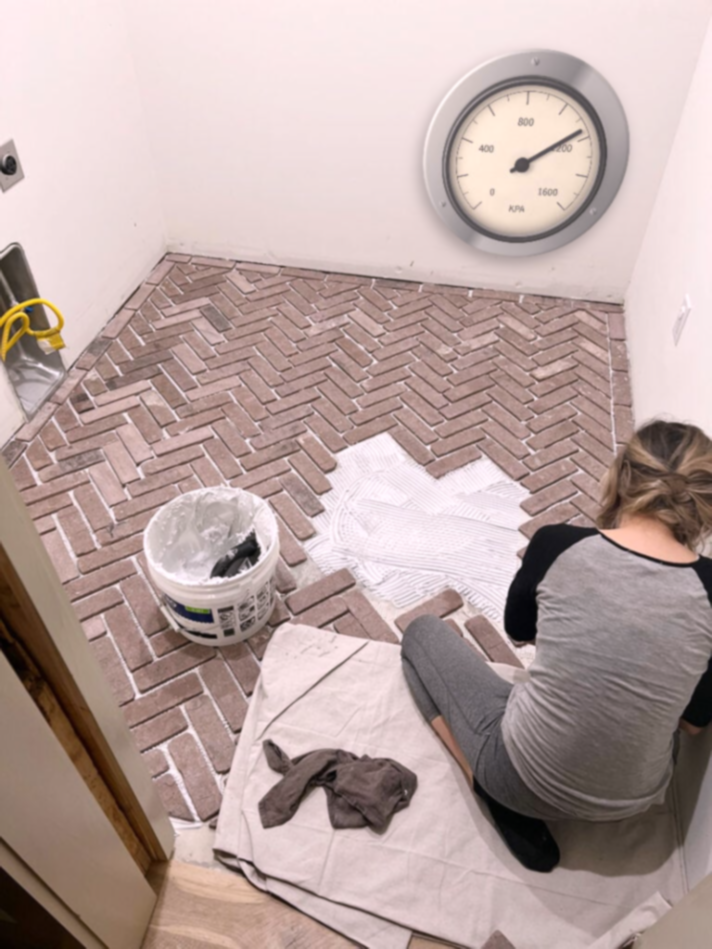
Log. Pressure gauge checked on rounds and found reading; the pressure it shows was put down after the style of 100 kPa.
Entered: 1150 kPa
